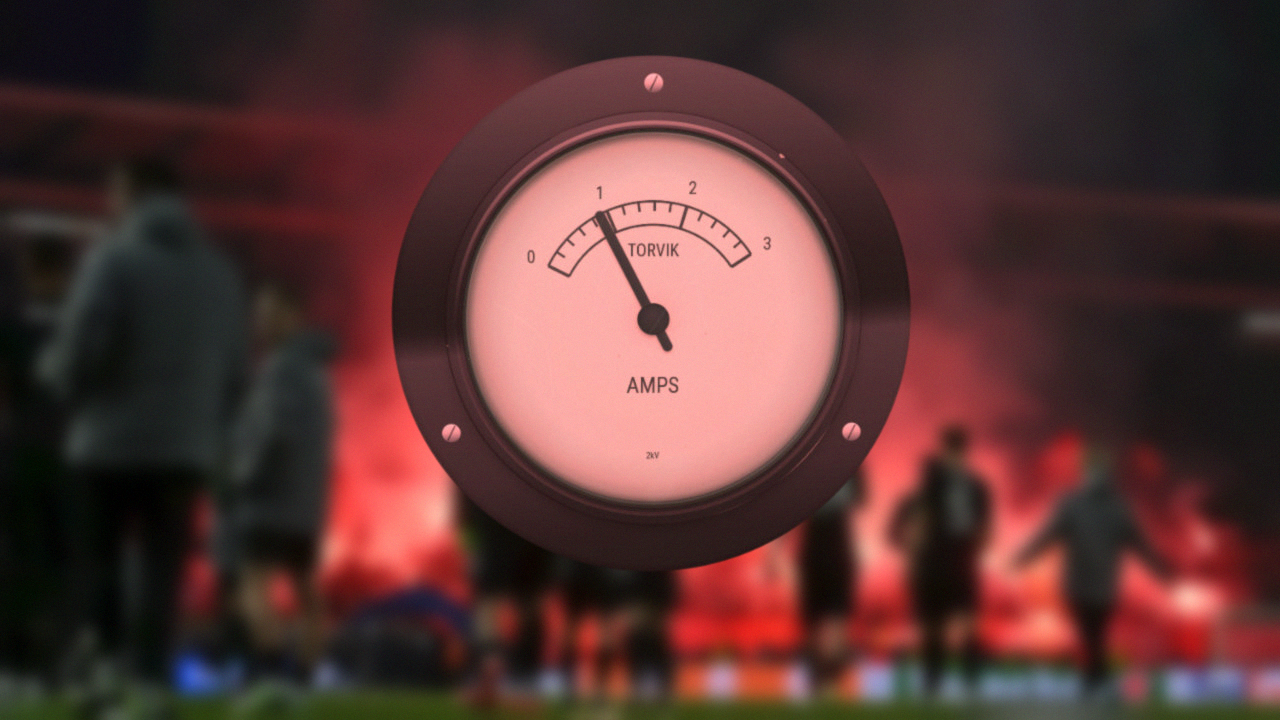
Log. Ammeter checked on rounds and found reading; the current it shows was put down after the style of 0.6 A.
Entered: 0.9 A
